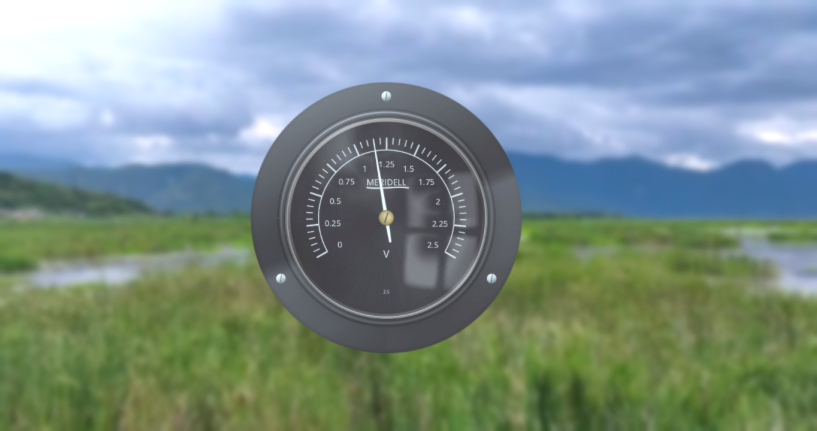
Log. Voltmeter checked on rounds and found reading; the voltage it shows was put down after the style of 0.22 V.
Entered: 1.15 V
